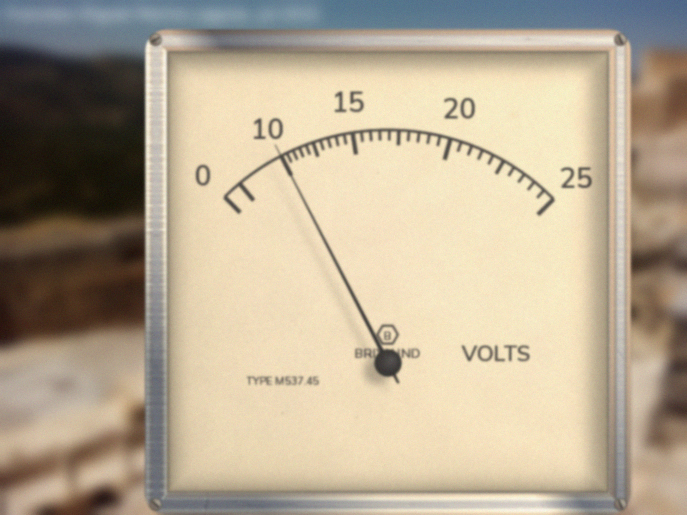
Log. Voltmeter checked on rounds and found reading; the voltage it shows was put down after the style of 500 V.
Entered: 10 V
